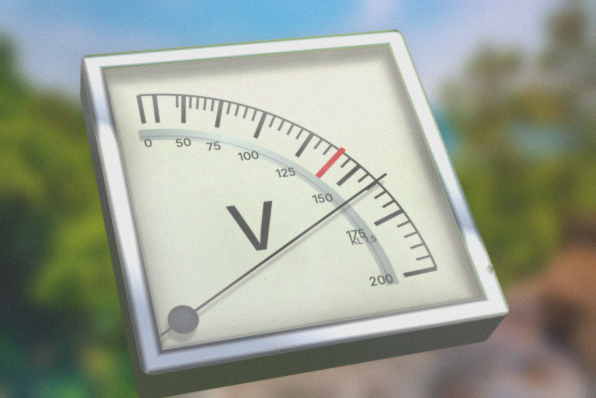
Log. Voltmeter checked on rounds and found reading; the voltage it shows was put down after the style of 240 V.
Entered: 160 V
